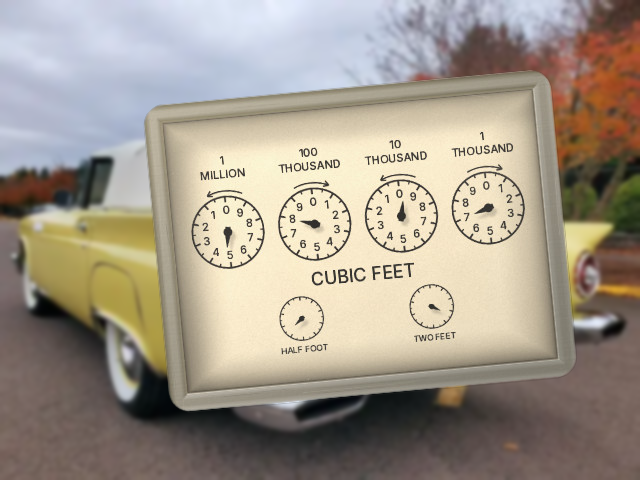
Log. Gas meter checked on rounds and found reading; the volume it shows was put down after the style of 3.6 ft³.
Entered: 479700 ft³
